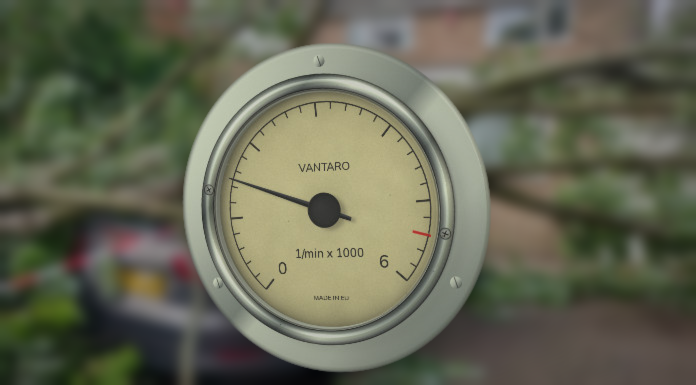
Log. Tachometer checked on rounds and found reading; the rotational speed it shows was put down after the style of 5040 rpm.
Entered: 1500 rpm
